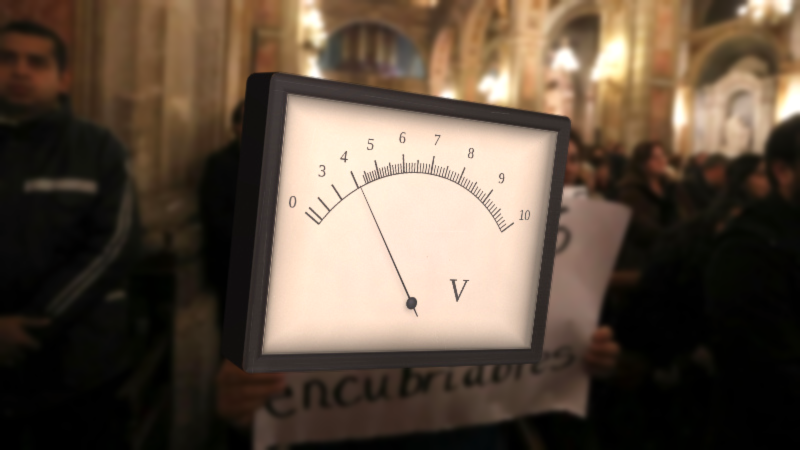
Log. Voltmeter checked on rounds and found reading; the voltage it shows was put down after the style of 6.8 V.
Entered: 4 V
